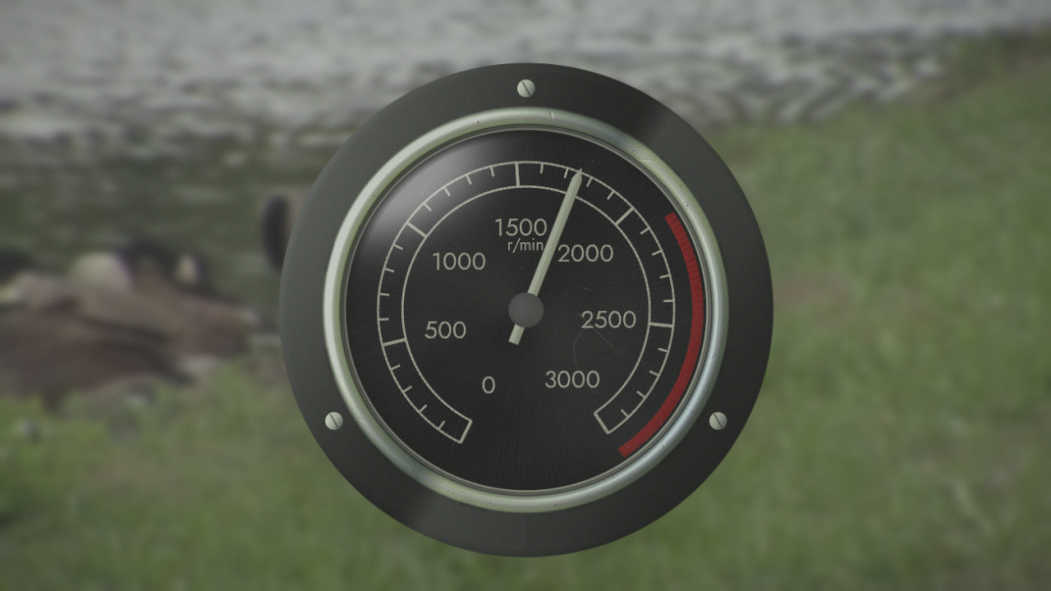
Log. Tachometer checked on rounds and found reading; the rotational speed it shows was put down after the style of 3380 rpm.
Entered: 1750 rpm
